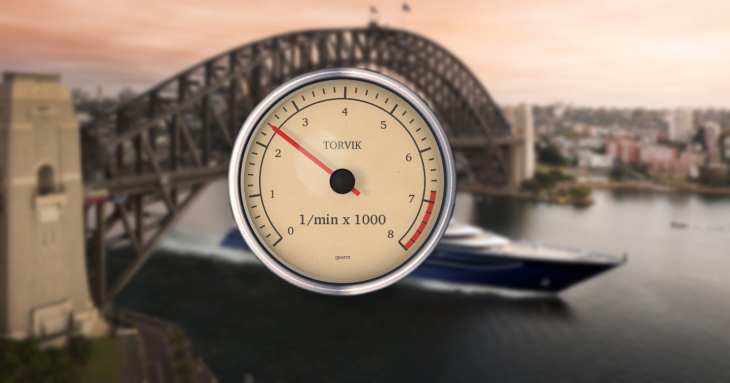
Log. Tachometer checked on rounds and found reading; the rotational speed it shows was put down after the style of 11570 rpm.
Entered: 2400 rpm
